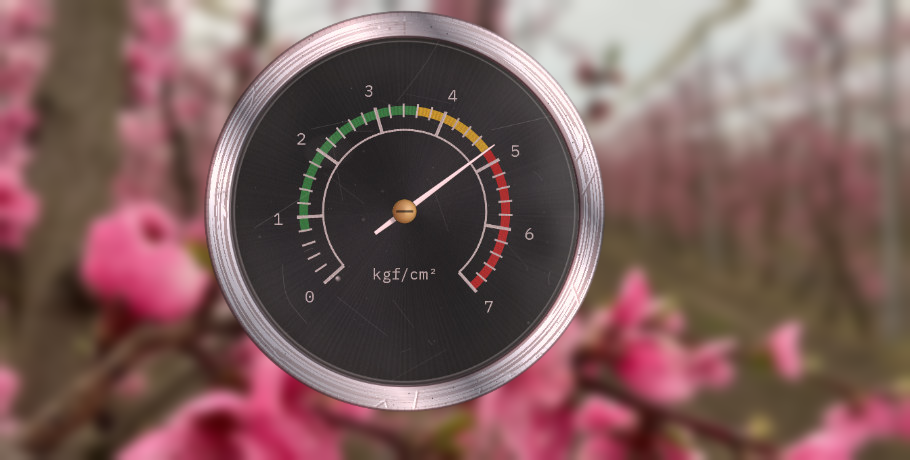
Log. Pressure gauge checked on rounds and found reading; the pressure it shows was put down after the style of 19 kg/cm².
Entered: 4.8 kg/cm²
